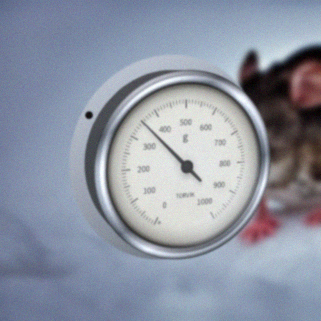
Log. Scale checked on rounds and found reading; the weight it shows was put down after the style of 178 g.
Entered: 350 g
